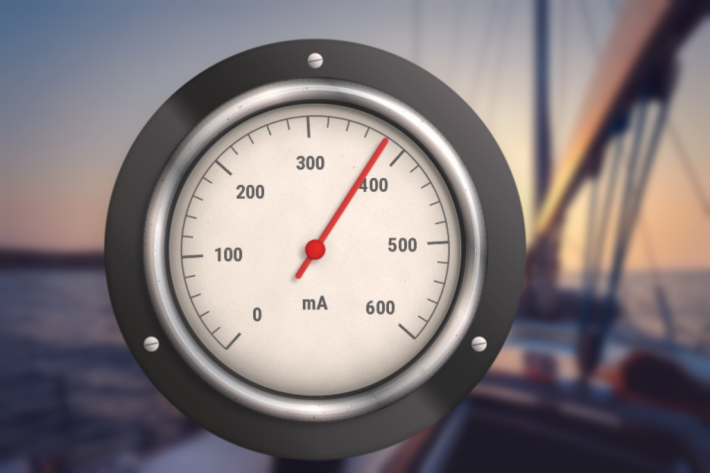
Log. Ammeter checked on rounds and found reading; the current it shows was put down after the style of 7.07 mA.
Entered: 380 mA
